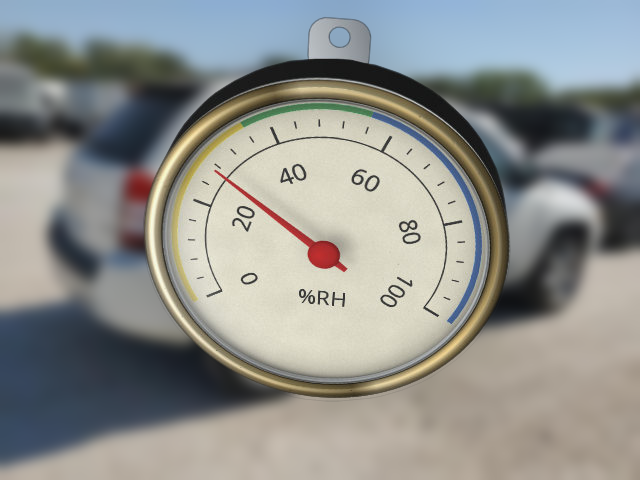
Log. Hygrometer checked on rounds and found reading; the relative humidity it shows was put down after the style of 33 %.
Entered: 28 %
